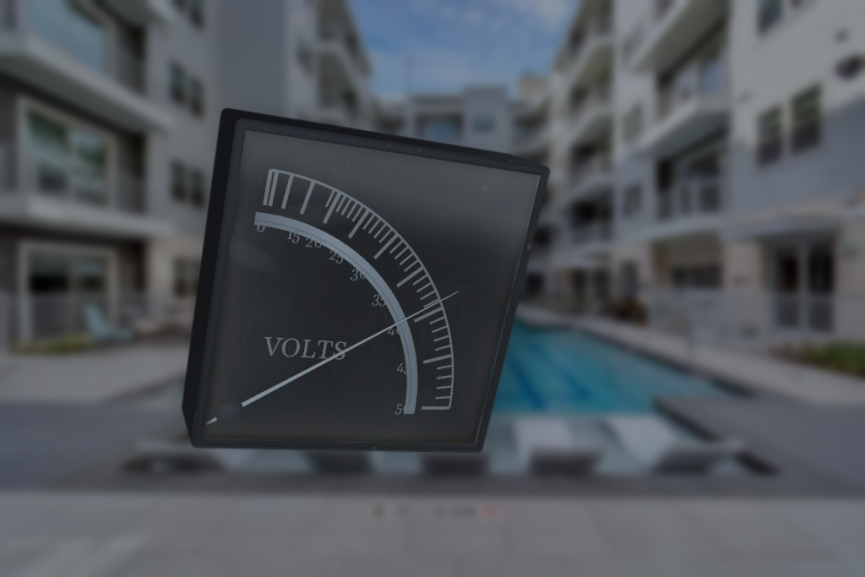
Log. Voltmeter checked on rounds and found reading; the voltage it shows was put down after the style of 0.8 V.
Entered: 39 V
